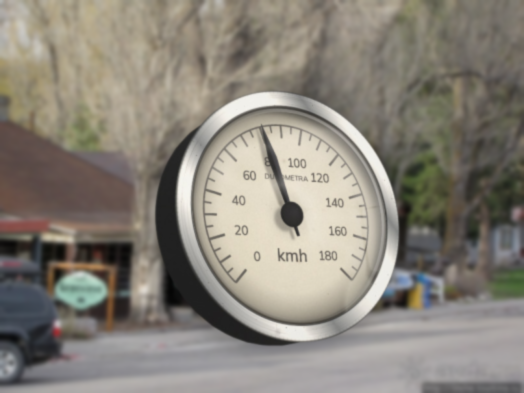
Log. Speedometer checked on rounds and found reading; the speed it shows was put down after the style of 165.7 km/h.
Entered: 80 km/h
